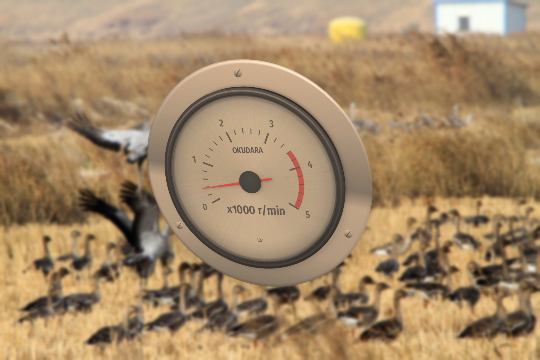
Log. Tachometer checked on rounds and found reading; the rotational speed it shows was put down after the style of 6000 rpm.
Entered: 400 rpm
